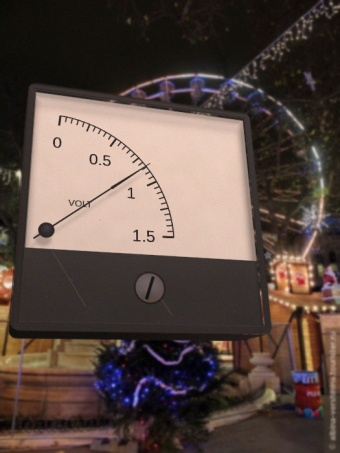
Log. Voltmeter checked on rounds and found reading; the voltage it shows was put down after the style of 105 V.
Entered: 0.85 V
